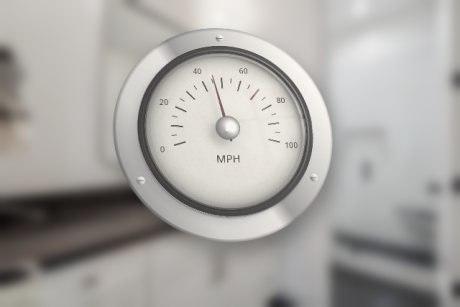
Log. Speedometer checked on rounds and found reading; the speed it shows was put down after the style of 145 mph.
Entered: 45 mph
